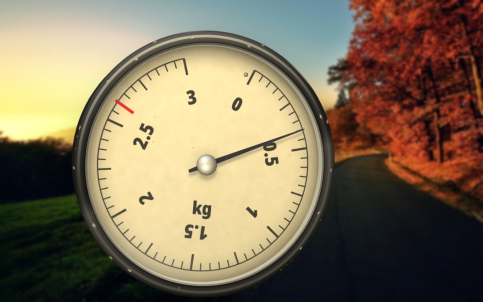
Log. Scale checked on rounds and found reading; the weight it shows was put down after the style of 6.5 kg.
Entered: 0.4 kg
